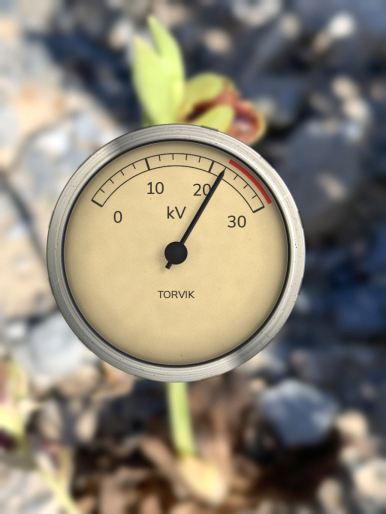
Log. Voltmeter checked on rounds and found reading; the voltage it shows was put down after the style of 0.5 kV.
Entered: 22 kV
